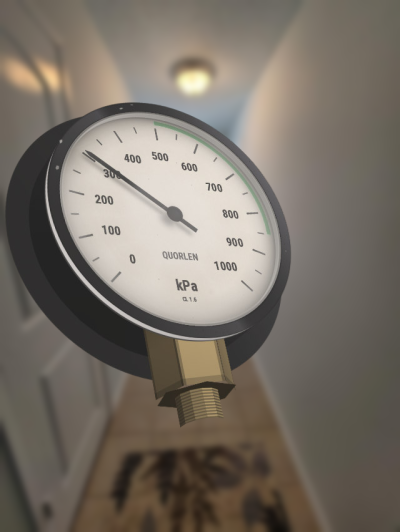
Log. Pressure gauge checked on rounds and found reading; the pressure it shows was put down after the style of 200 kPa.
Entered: 300 kPa
